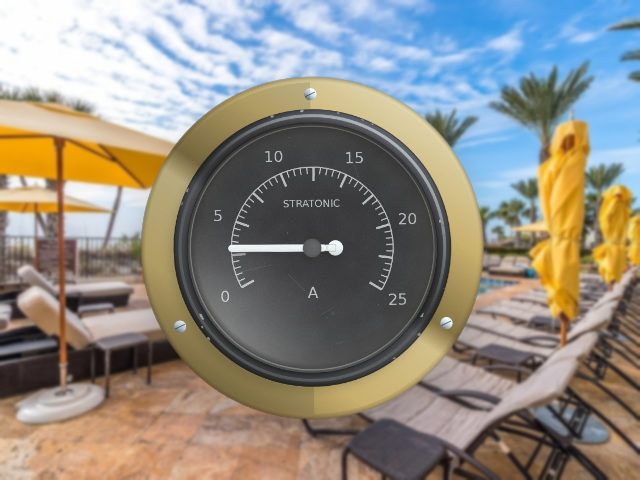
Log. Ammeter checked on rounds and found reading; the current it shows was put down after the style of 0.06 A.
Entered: 3 A
